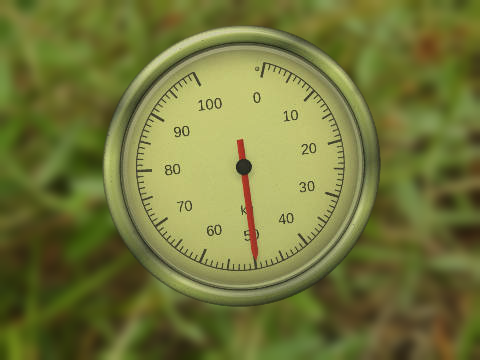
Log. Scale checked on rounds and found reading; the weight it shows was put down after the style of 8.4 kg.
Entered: 50 kg
